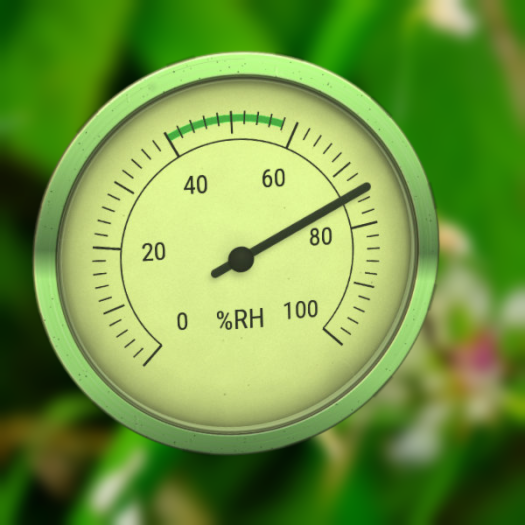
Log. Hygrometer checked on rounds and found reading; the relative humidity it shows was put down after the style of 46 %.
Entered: 74 %
